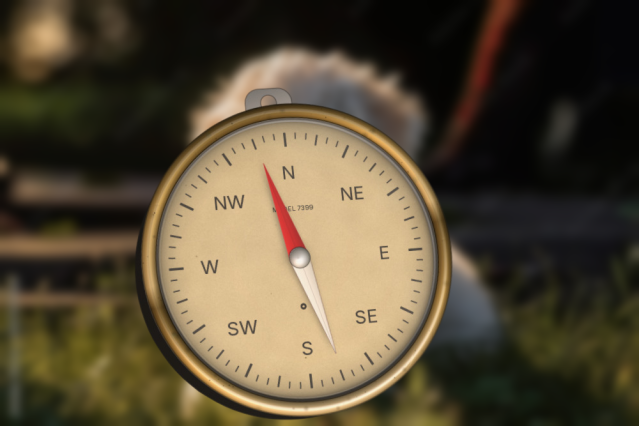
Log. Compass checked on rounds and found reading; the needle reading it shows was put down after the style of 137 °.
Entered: 345 °
